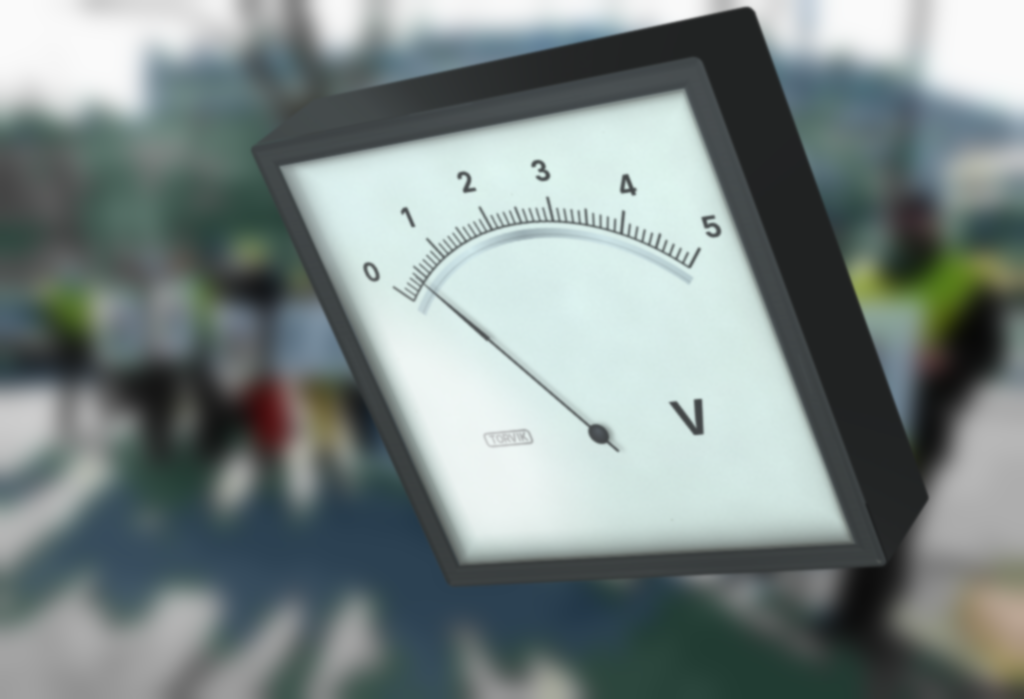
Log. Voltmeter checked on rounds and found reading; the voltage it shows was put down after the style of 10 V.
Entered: 0.5 V
